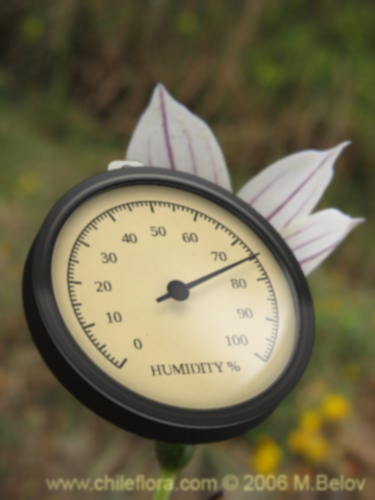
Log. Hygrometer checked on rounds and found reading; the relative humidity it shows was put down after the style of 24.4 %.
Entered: 75 %
